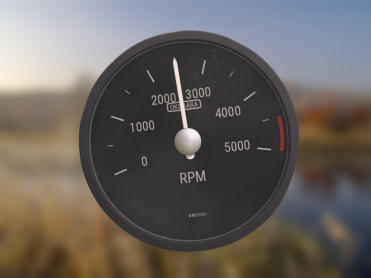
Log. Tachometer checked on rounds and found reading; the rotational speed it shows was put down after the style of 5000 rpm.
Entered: 2500 rpm
